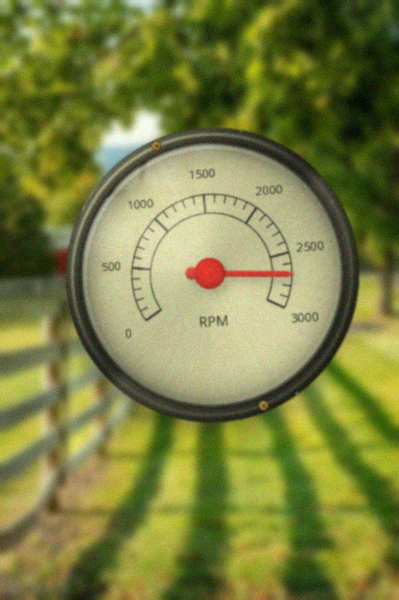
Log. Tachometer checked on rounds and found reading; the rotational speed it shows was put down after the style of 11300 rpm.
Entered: 2700 rpm
